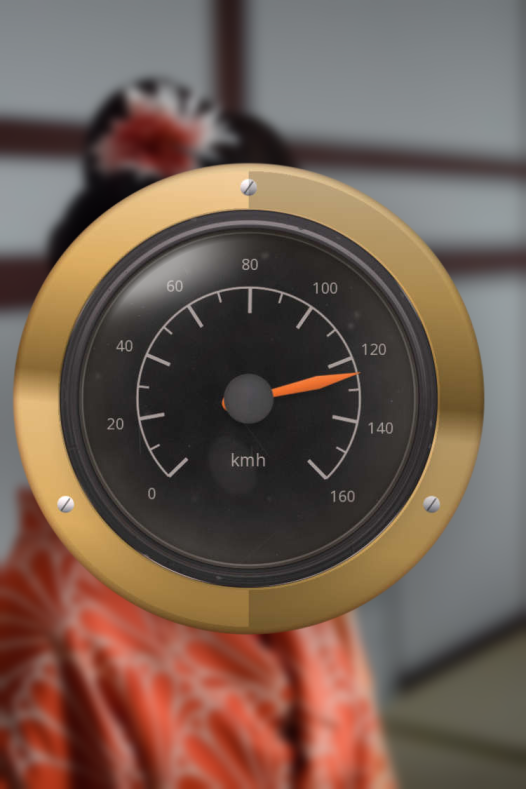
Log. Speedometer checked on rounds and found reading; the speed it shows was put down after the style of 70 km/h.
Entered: 125 km/h
